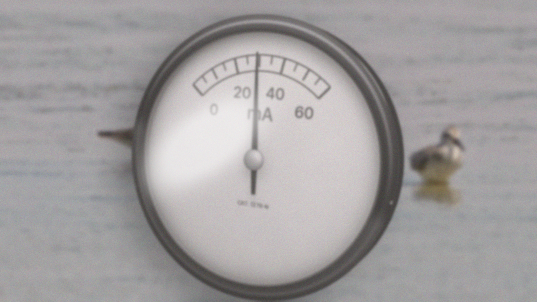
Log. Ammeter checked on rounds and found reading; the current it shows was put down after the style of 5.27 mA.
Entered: 30 mA
